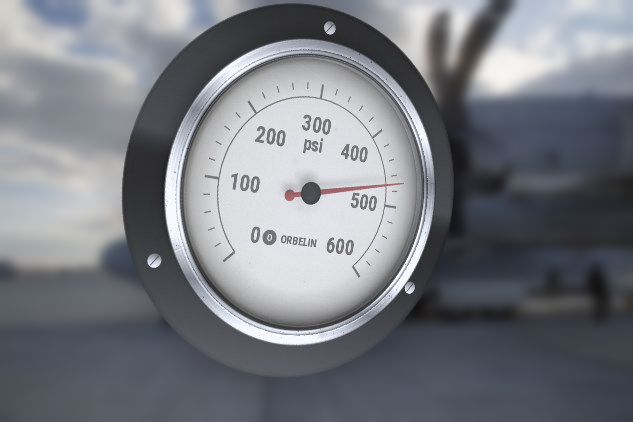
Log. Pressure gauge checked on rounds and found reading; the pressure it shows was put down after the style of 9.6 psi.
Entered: 470 psi
